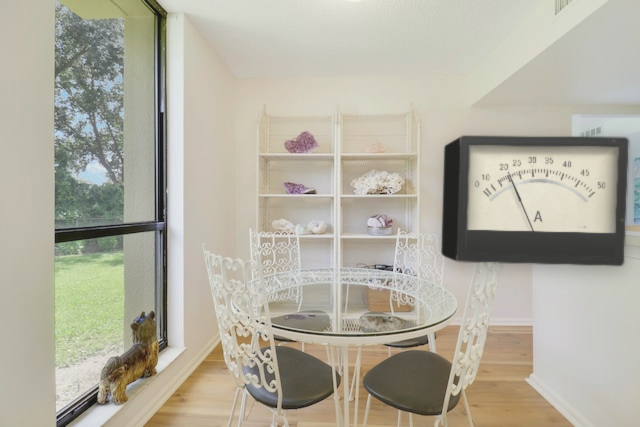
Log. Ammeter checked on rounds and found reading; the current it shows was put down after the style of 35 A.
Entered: 20 A
